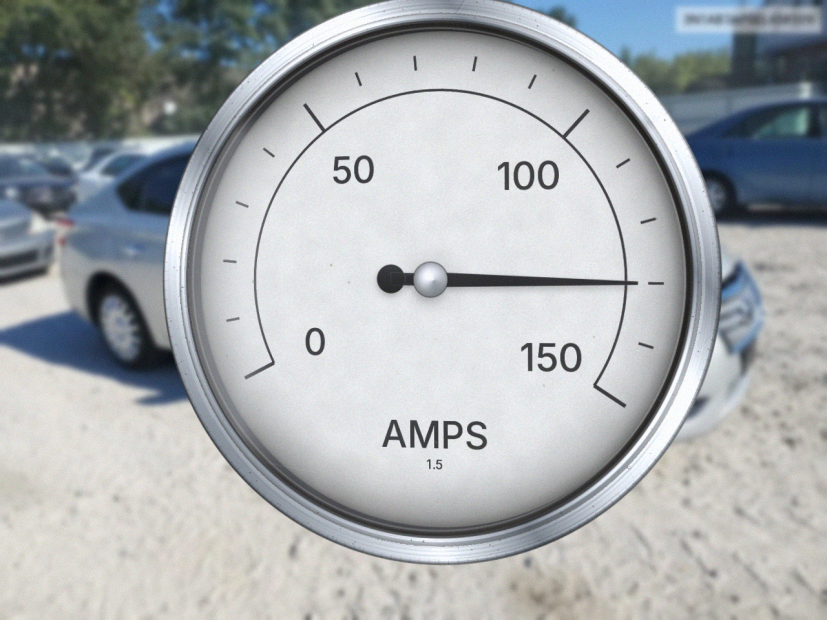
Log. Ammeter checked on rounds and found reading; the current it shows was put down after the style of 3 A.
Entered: 130 A
